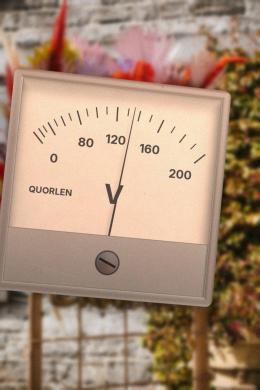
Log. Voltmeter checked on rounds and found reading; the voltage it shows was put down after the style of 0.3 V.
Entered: 135 V
